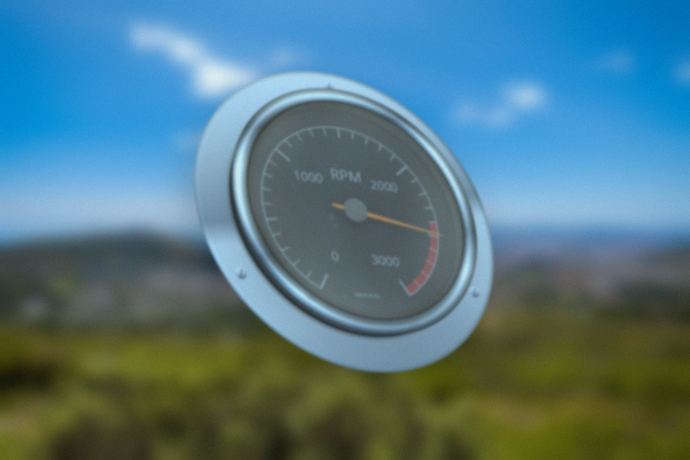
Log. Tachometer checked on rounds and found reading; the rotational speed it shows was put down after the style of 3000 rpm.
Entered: 2500 rpm
